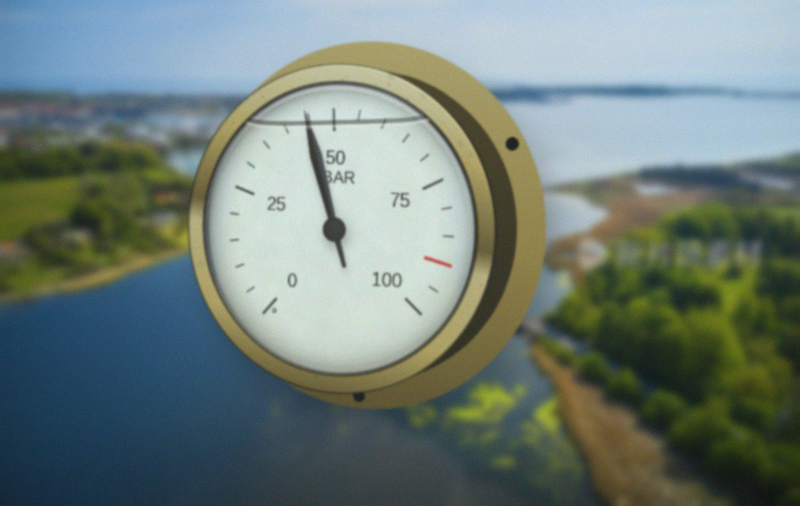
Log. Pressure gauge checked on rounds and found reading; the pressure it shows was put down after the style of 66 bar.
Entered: 45 bar
